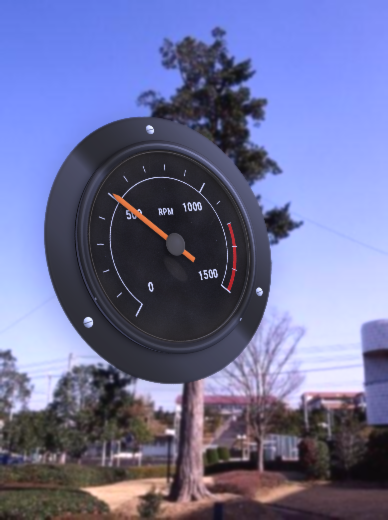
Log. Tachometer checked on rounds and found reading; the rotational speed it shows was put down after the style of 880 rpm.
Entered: 500 rpm
